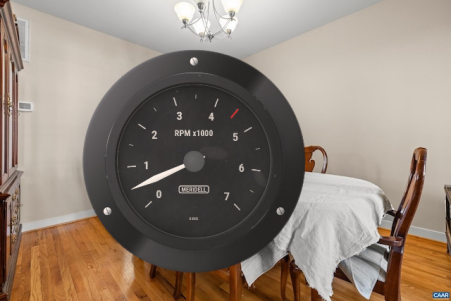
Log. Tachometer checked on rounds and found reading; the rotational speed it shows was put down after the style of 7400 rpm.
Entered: 500 rpm
